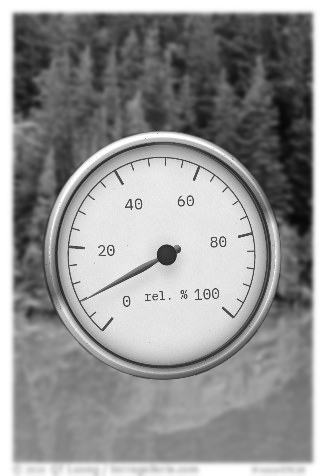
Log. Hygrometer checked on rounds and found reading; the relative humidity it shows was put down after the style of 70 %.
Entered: 8 %
